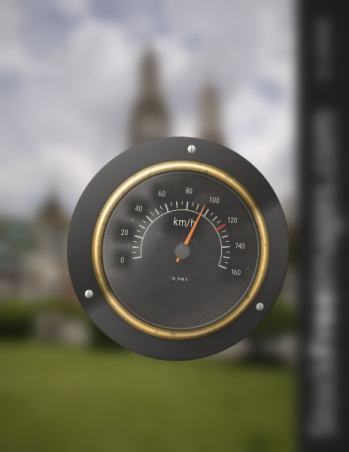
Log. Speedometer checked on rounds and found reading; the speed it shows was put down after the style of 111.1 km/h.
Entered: 95 km/h
